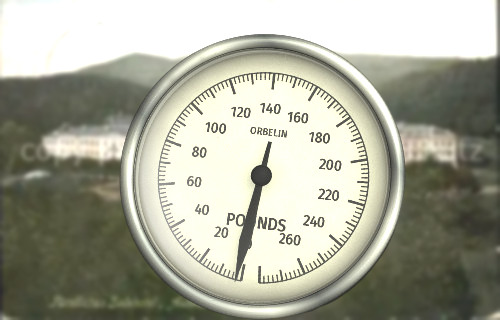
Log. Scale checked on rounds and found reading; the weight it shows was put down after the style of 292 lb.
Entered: 2 lb
